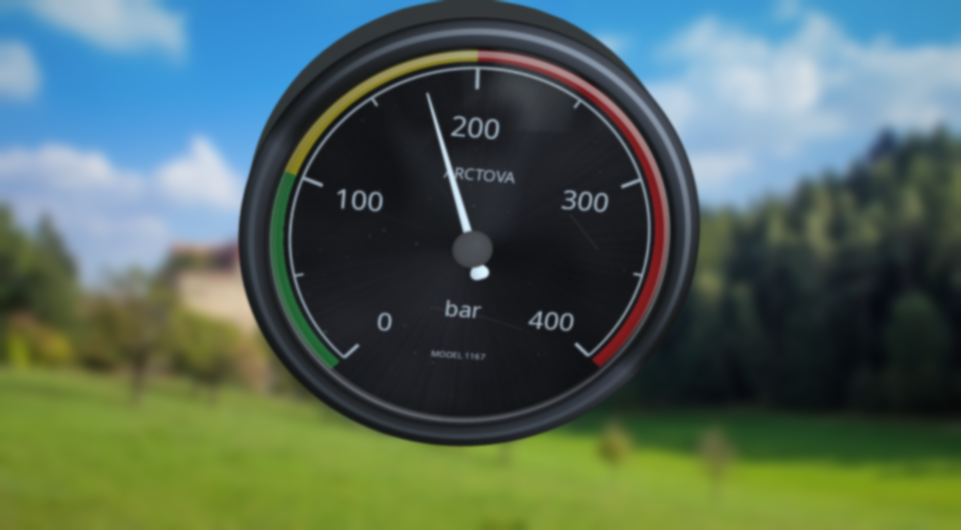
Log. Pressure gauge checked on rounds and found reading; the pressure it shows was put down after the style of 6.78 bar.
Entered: 175 bar
